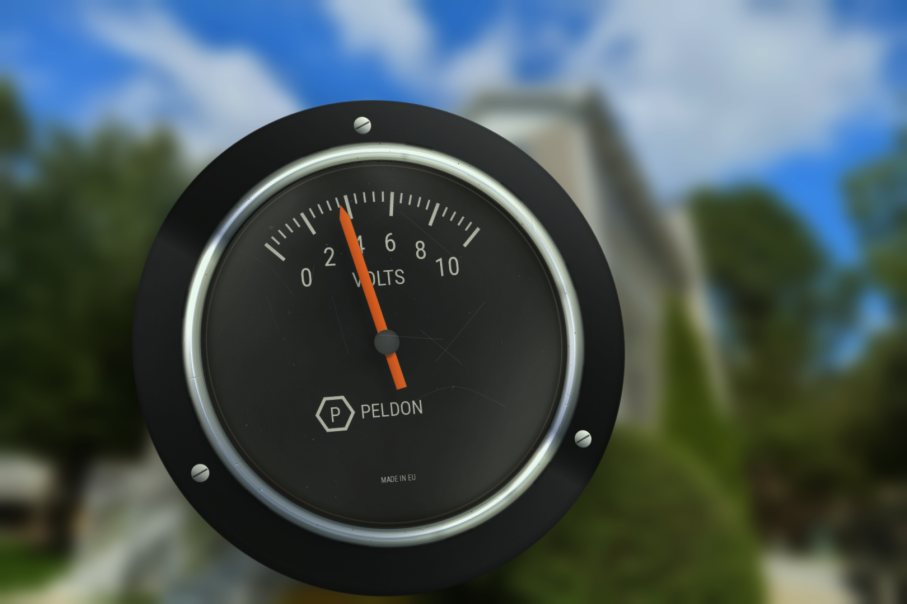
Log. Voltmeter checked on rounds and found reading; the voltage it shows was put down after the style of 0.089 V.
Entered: 3.6 V
